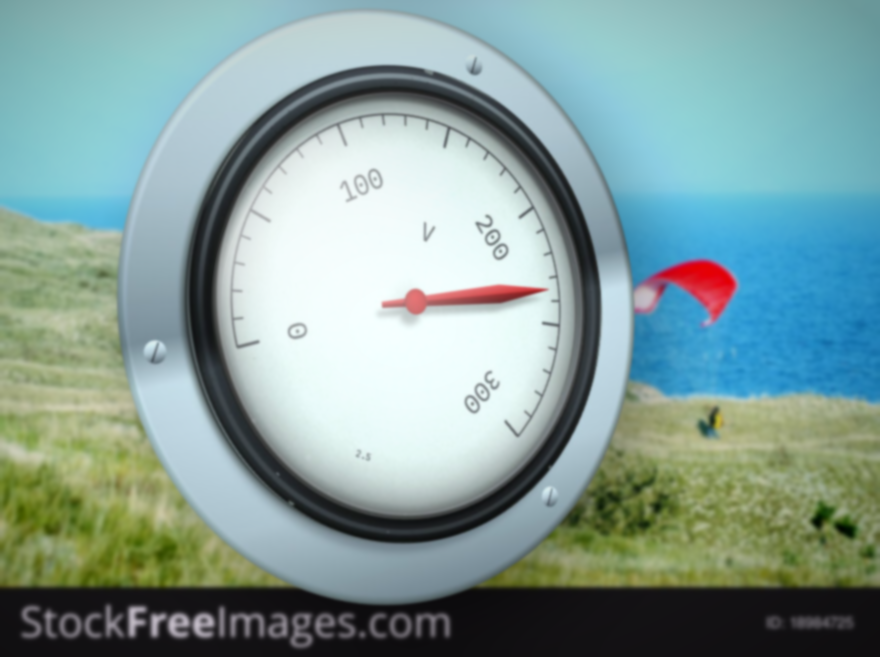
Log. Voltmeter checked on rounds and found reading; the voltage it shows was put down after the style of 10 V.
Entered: 235 V
